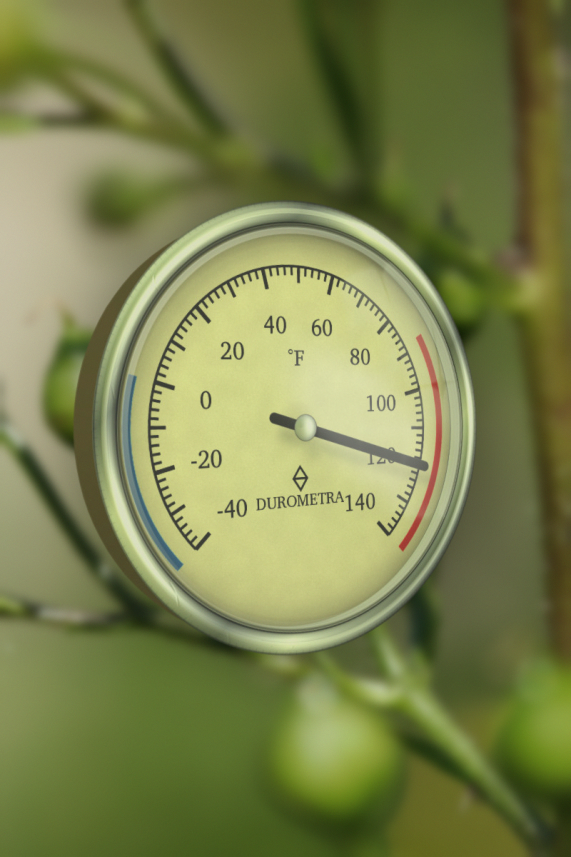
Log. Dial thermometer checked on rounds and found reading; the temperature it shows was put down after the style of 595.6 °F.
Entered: 120 °F
